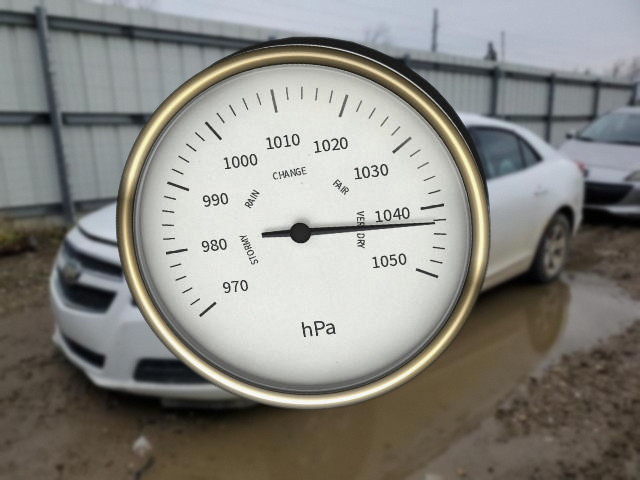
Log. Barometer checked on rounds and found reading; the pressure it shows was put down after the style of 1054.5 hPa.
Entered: 1042 hPa
